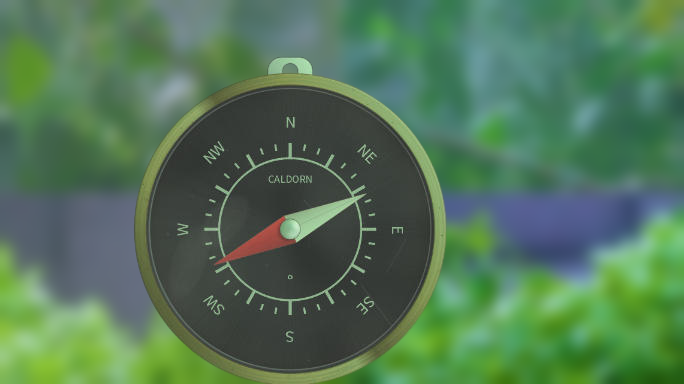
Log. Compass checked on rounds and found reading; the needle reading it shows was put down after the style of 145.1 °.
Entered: 245 °
